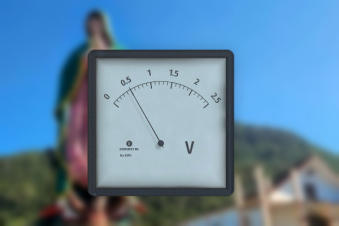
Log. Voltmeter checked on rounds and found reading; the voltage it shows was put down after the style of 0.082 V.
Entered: 0.5 V
